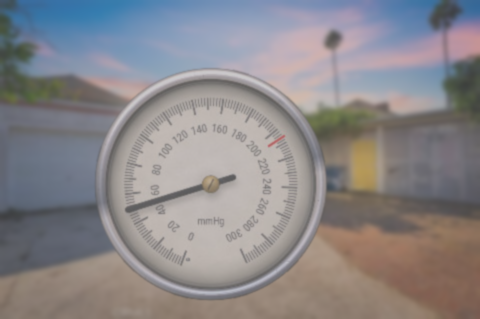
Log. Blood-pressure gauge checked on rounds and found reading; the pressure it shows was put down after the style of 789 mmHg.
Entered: 50 mmHg
